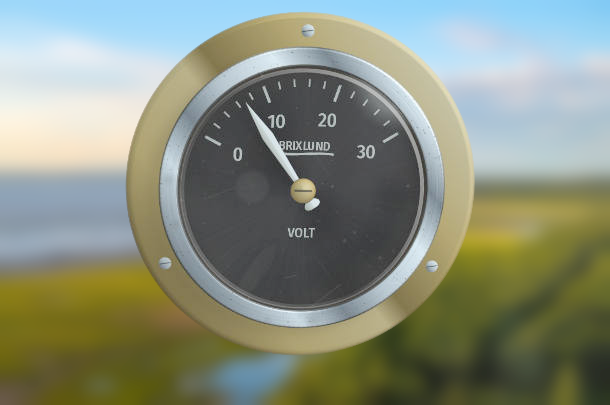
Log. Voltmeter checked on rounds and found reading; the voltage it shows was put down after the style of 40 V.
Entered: 7 V
